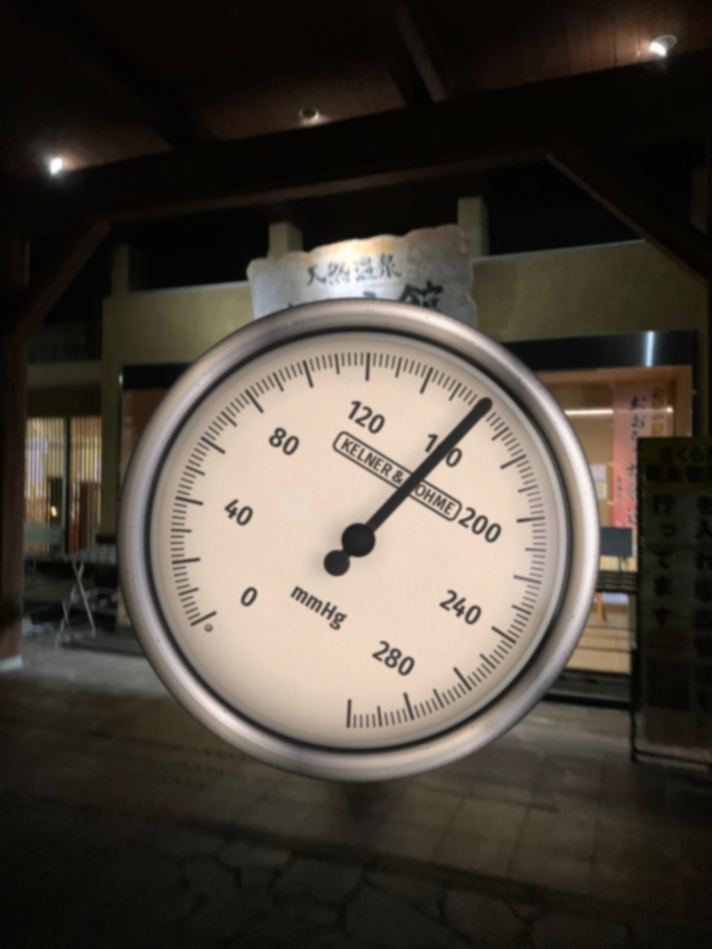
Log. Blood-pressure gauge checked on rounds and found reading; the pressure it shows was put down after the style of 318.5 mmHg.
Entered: 160 mmHg
